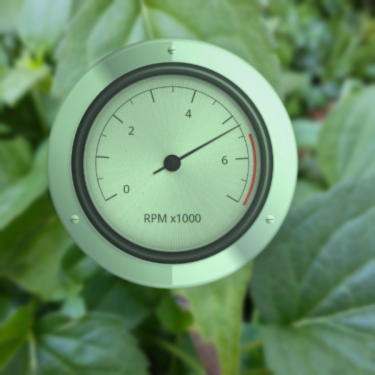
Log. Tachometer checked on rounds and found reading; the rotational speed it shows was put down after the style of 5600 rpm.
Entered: 5250 rpm
